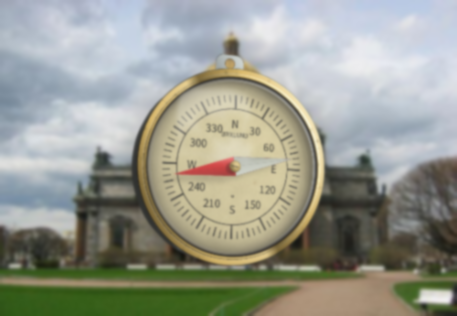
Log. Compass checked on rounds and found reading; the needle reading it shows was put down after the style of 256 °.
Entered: 260 °
